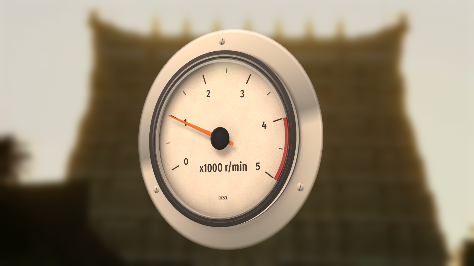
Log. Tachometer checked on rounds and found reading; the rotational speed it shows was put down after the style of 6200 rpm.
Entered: 1000 rpm
